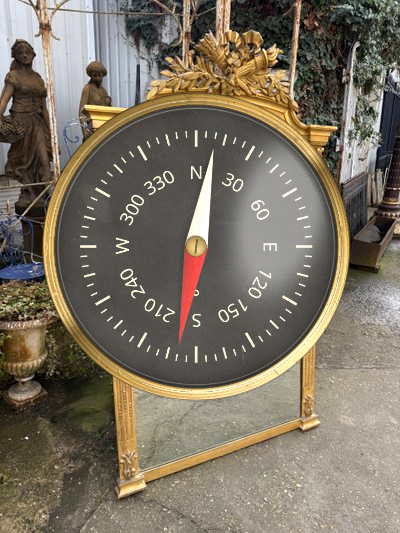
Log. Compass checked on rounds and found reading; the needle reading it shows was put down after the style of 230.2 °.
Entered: 190 °
